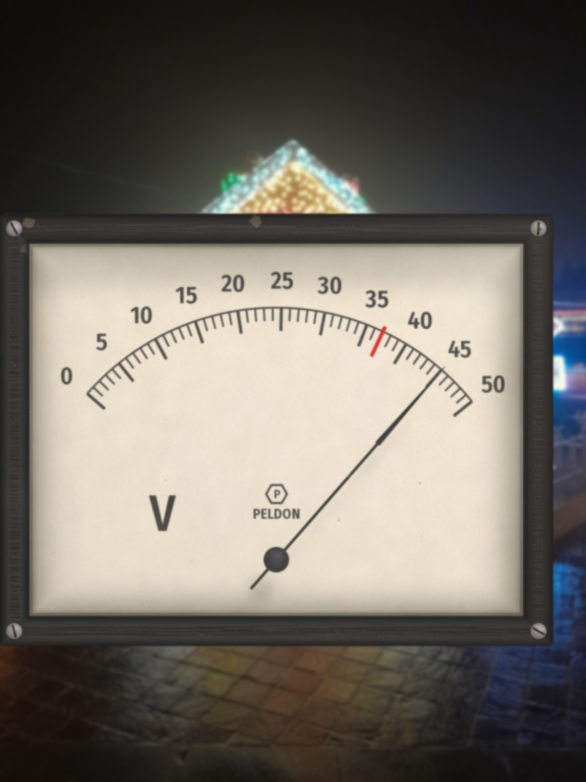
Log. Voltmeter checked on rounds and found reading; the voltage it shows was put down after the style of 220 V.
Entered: 45 V
